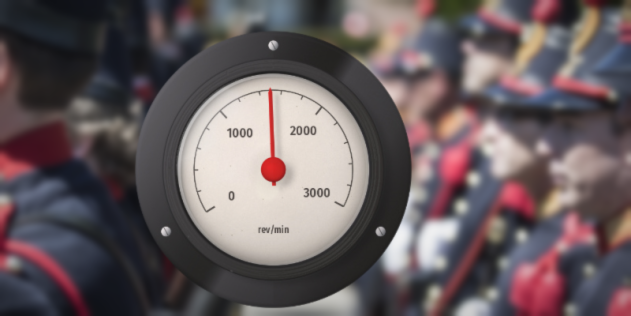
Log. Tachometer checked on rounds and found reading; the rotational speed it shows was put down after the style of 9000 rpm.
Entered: 1500 rpm
